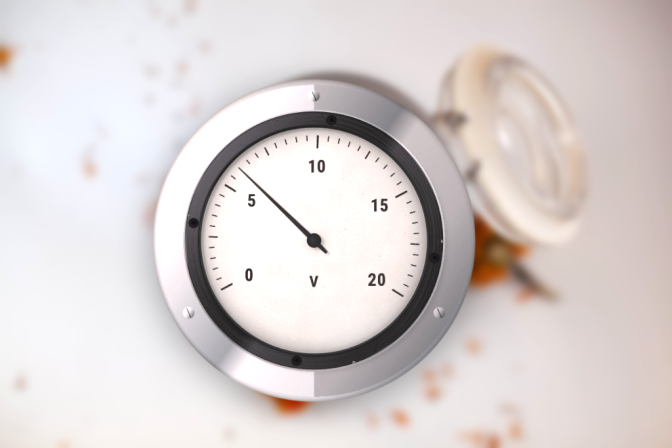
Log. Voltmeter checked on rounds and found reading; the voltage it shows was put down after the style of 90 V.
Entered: 6 V
